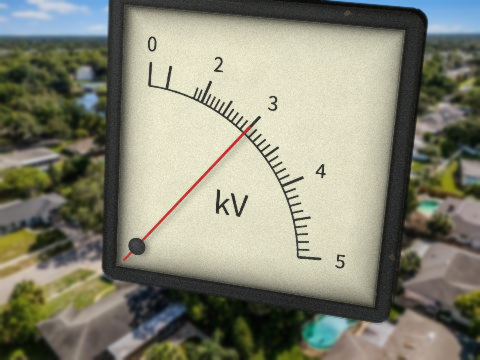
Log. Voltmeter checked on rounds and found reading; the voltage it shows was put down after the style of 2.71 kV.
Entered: 3 kV
